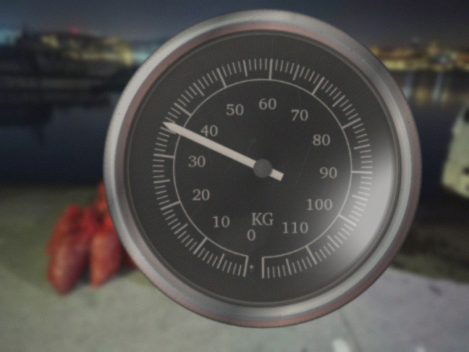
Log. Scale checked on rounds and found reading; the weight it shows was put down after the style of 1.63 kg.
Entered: 36 kg
